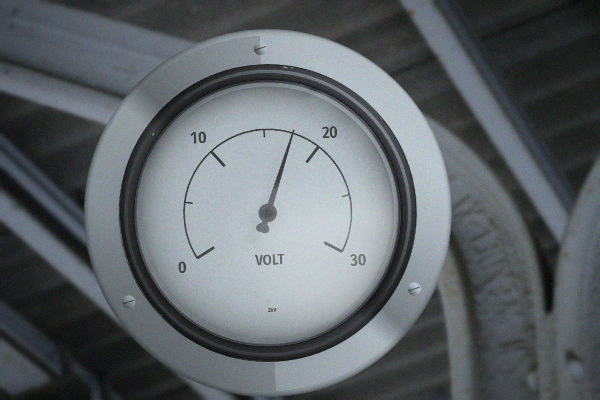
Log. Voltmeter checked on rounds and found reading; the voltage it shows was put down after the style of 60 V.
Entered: 17.5 V
